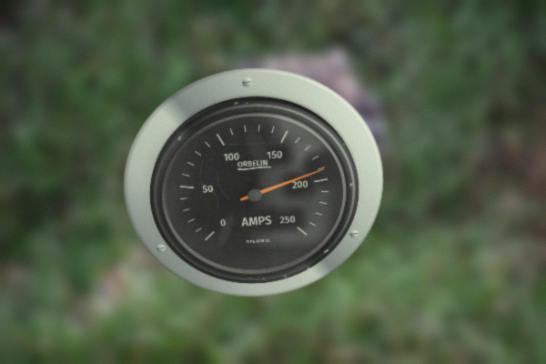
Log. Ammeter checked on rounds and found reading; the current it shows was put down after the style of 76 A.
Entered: 190 A
